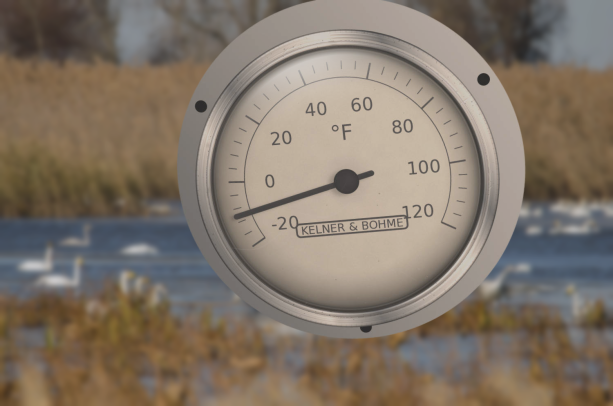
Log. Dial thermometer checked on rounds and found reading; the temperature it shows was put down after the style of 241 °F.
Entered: -10 °F
